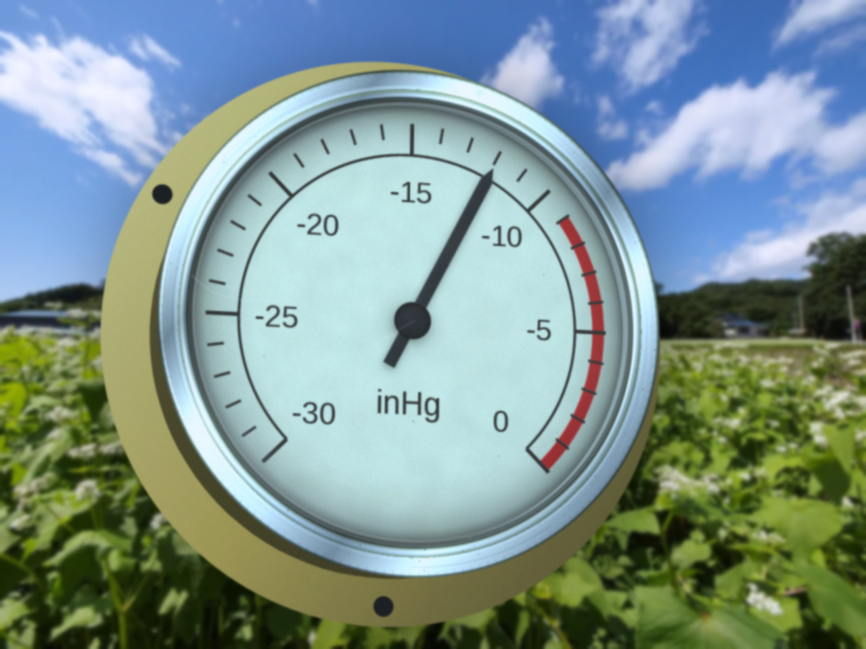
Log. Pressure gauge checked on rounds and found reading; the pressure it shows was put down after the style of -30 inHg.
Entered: -12 inHg
